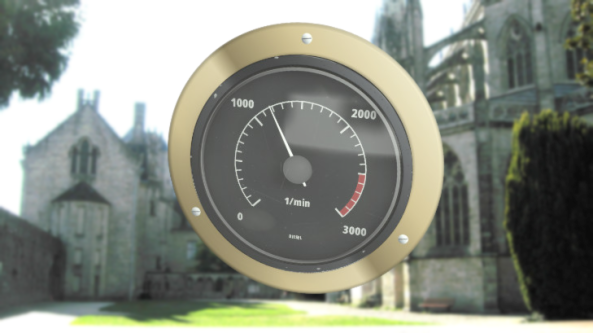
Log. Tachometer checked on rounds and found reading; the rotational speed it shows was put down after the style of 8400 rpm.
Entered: 1200 rpm
